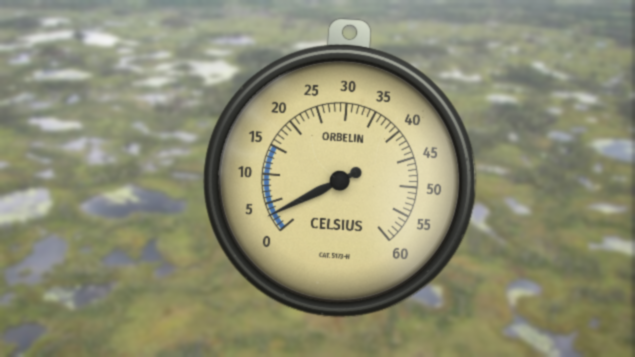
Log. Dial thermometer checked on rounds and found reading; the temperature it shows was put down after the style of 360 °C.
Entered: 3 °C
